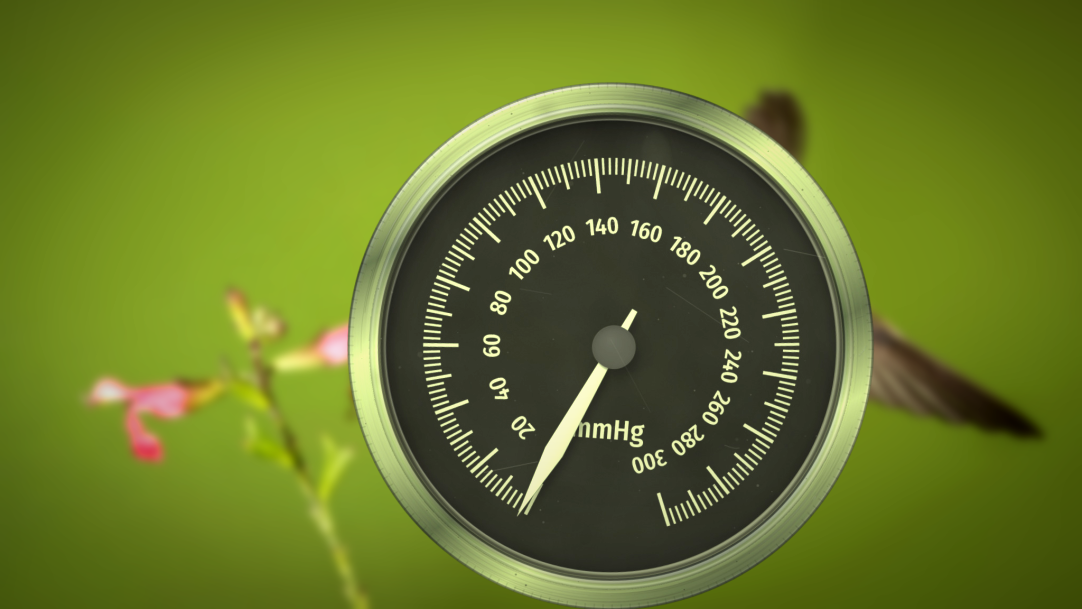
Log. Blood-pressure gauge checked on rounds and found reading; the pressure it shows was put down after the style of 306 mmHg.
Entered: 2 mmHg
